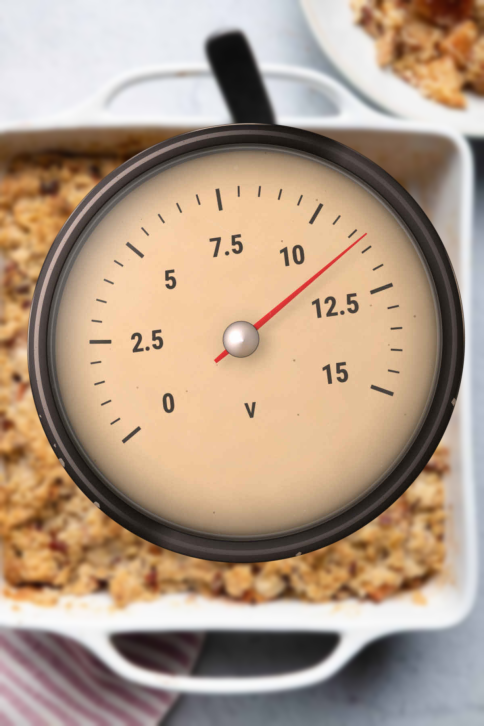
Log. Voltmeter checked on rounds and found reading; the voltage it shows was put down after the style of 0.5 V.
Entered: 11.25 V
